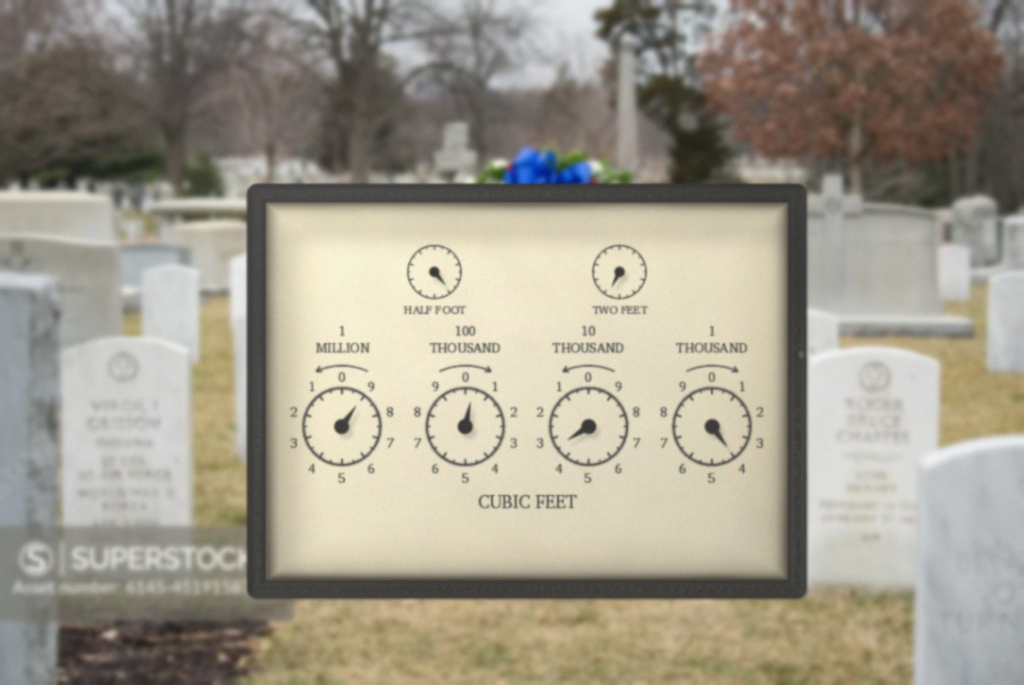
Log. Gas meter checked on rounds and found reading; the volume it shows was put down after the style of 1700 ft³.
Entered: 903400 ft³
